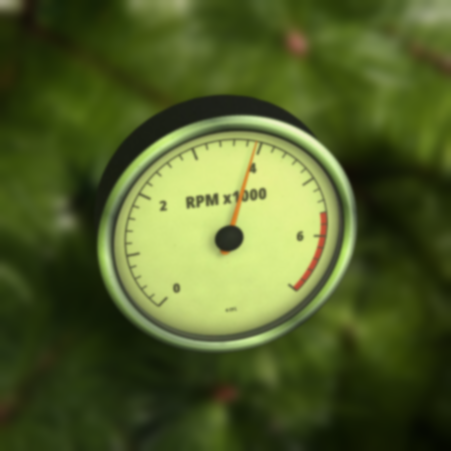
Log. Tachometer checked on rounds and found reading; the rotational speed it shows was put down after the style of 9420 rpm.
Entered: 3900 rpm
